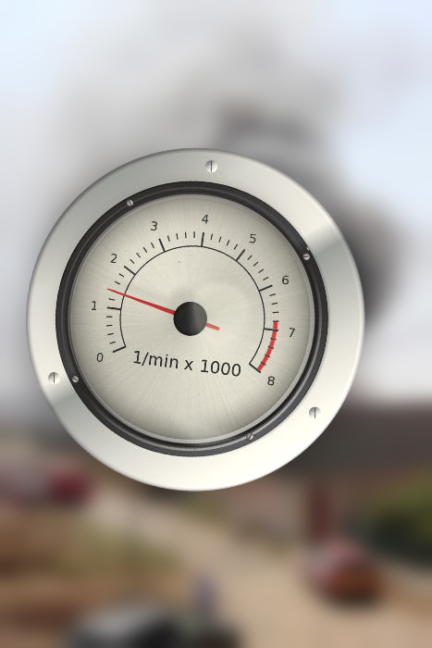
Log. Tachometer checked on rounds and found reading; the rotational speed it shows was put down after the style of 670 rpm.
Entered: 1400 rpm
